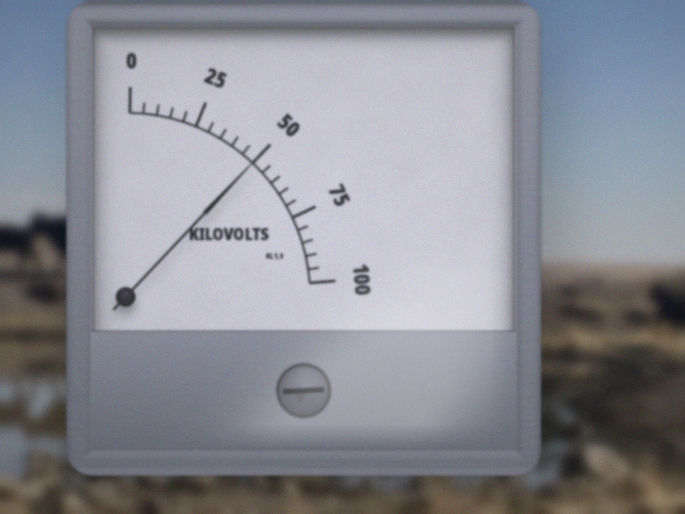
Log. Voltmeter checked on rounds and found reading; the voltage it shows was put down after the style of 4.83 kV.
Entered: 50 kV
